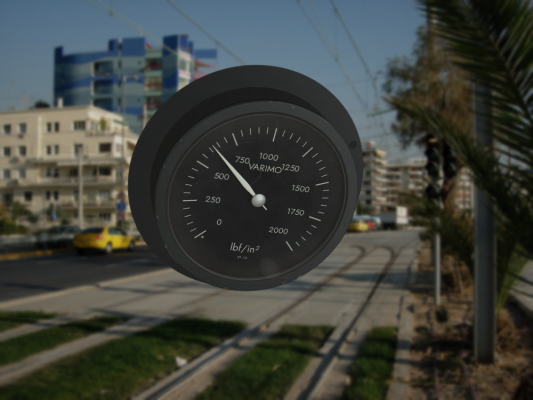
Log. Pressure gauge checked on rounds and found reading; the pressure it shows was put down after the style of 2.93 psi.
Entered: 625 psi
